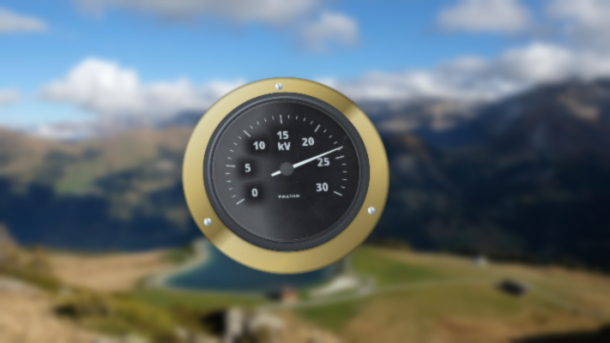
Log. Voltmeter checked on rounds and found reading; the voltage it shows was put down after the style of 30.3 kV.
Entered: 24 kV
